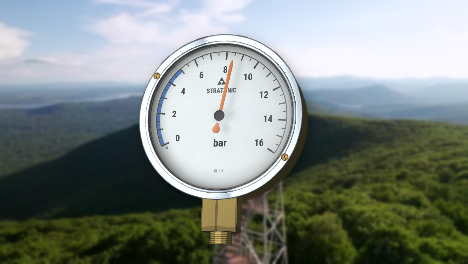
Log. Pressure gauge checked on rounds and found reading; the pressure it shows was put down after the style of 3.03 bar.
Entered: 8.5 bar
